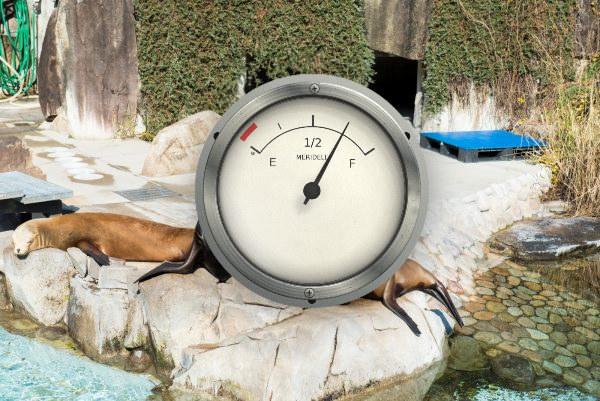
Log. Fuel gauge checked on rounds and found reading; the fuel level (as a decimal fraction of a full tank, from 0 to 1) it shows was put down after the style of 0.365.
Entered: 0.75
